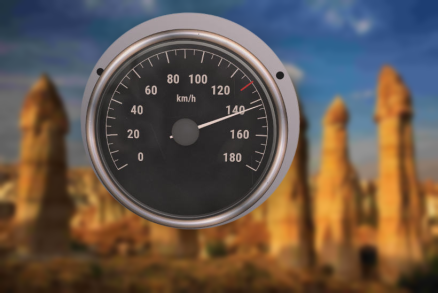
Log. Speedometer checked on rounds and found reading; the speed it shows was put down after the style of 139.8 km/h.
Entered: 142.5 km/h
